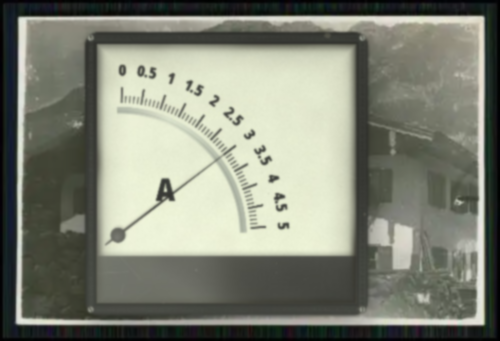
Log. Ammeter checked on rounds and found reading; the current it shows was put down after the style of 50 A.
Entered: 3 A
